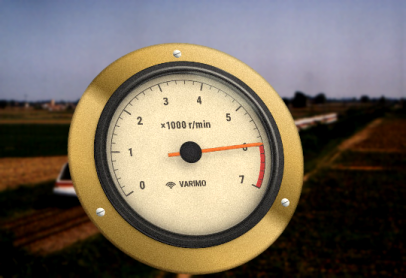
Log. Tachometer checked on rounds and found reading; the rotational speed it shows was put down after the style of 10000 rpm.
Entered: 6000 rpm
